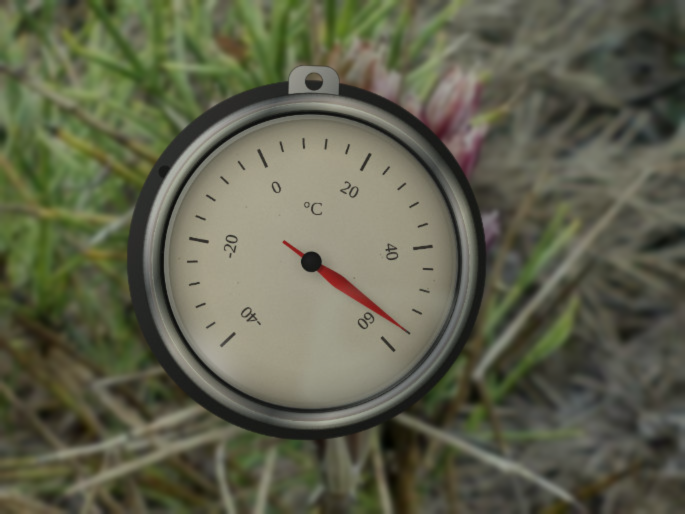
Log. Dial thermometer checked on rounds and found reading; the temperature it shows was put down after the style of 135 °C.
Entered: 56 °C
